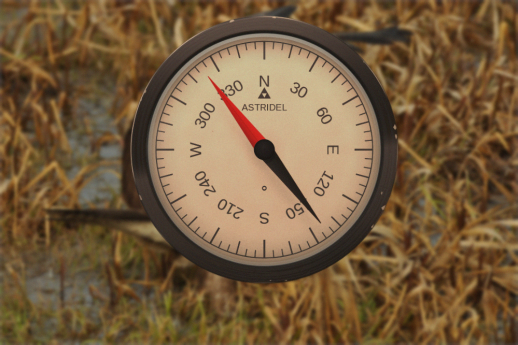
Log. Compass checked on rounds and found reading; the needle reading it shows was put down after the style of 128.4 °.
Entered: 322.5 °
